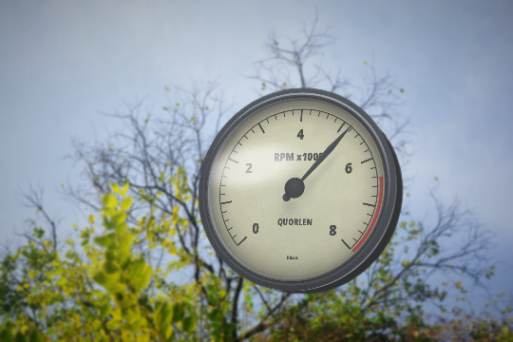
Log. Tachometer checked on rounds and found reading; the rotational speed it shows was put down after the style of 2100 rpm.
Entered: 5200 rpm
